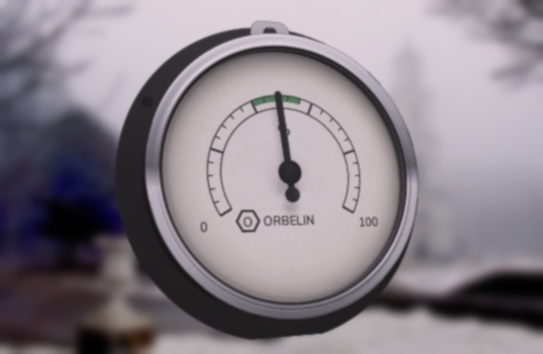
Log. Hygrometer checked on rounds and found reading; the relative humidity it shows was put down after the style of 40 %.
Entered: 48 %
